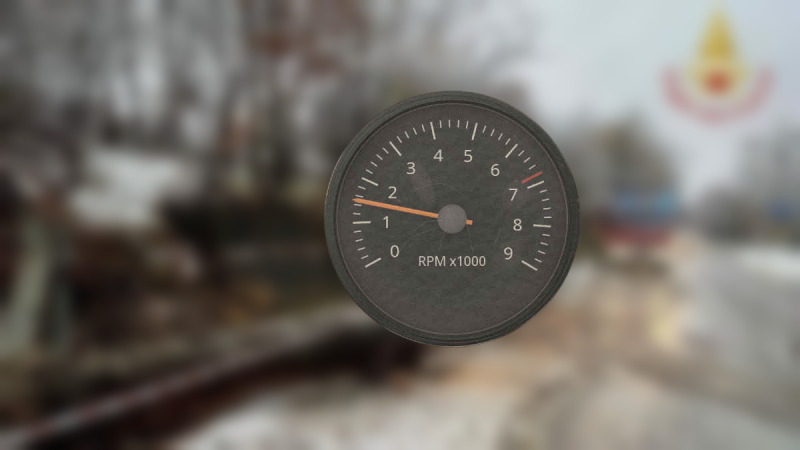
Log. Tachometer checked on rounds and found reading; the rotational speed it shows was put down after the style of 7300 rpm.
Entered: 1500 rpm
